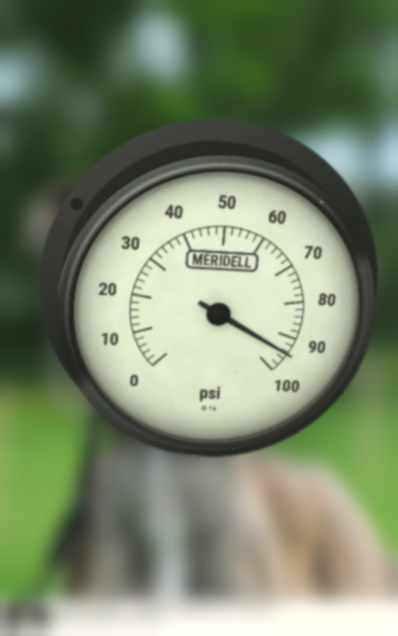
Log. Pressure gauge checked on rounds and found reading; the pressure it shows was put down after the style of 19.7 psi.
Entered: 94 psi
